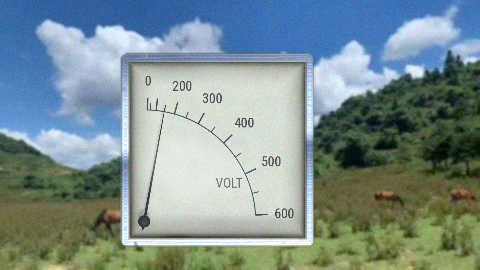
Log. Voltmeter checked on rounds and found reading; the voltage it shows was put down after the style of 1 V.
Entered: 150 V
